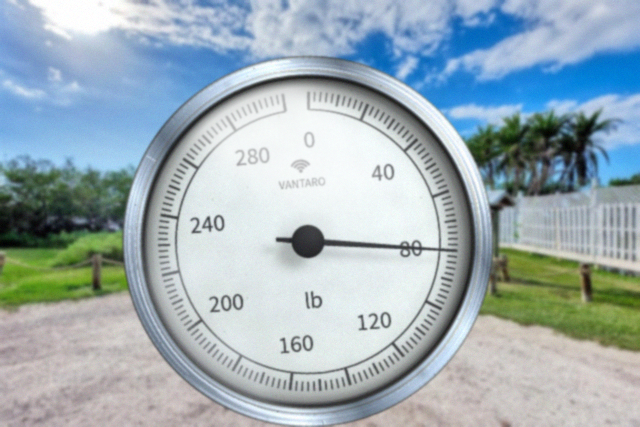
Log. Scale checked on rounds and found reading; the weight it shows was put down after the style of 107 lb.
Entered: 80 lb
